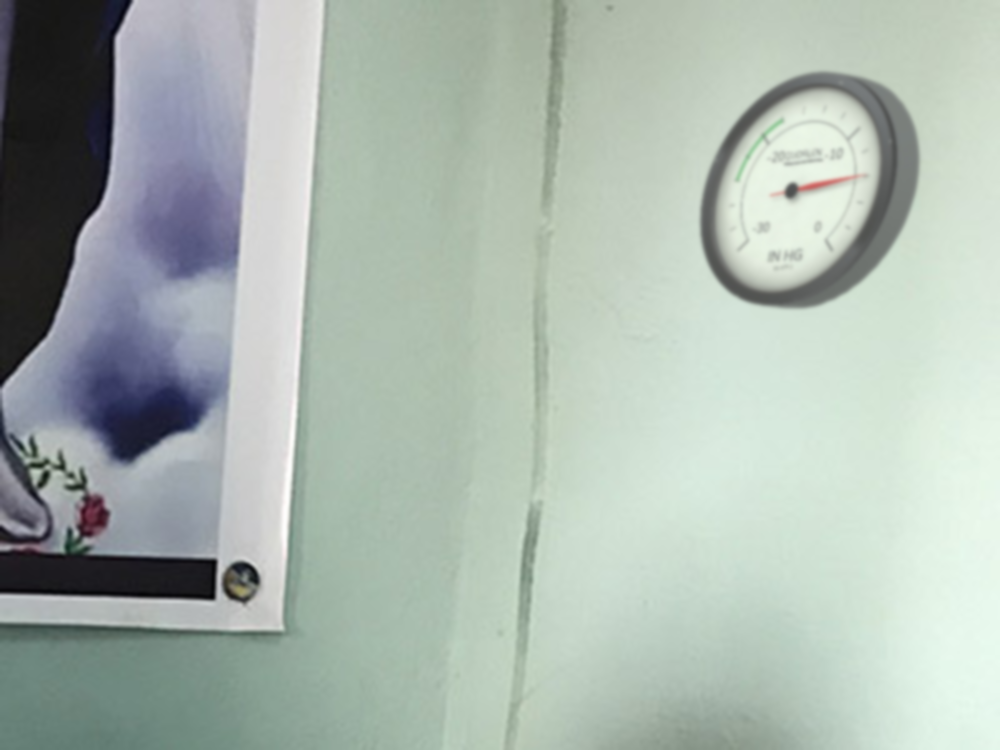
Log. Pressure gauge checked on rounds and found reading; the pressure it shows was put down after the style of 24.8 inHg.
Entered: -6 inHg
